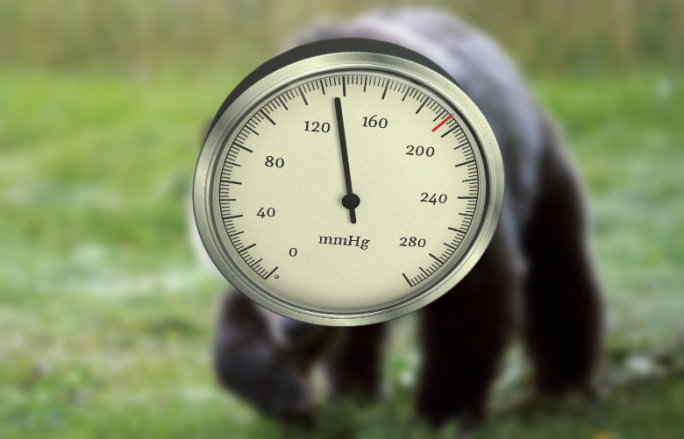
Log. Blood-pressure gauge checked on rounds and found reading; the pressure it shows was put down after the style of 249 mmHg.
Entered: 136 mmHg
